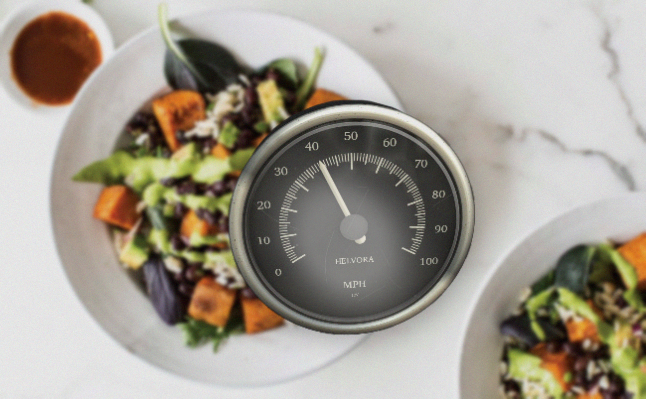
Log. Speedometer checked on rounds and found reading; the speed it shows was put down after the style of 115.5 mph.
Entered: 40 mph
